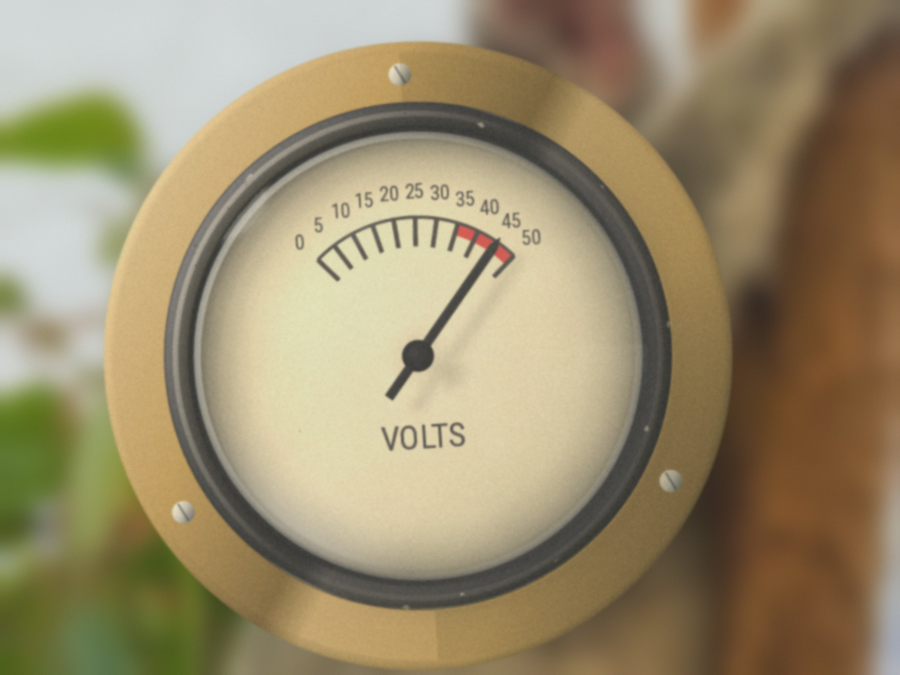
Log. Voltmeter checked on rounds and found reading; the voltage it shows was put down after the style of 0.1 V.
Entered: 45 V
